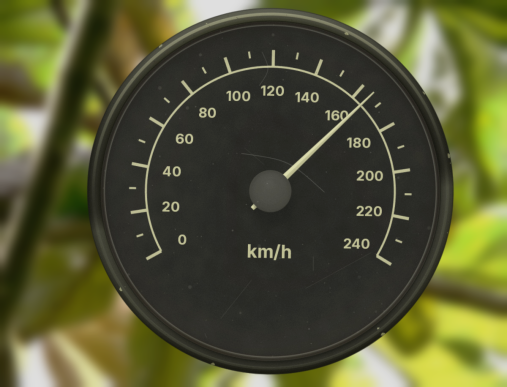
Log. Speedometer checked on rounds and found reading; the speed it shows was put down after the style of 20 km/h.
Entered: 165 km/h
